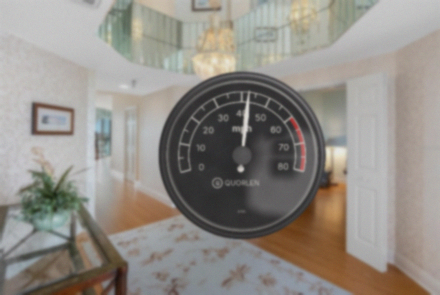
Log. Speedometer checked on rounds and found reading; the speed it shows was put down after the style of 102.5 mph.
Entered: 42.5 mph
